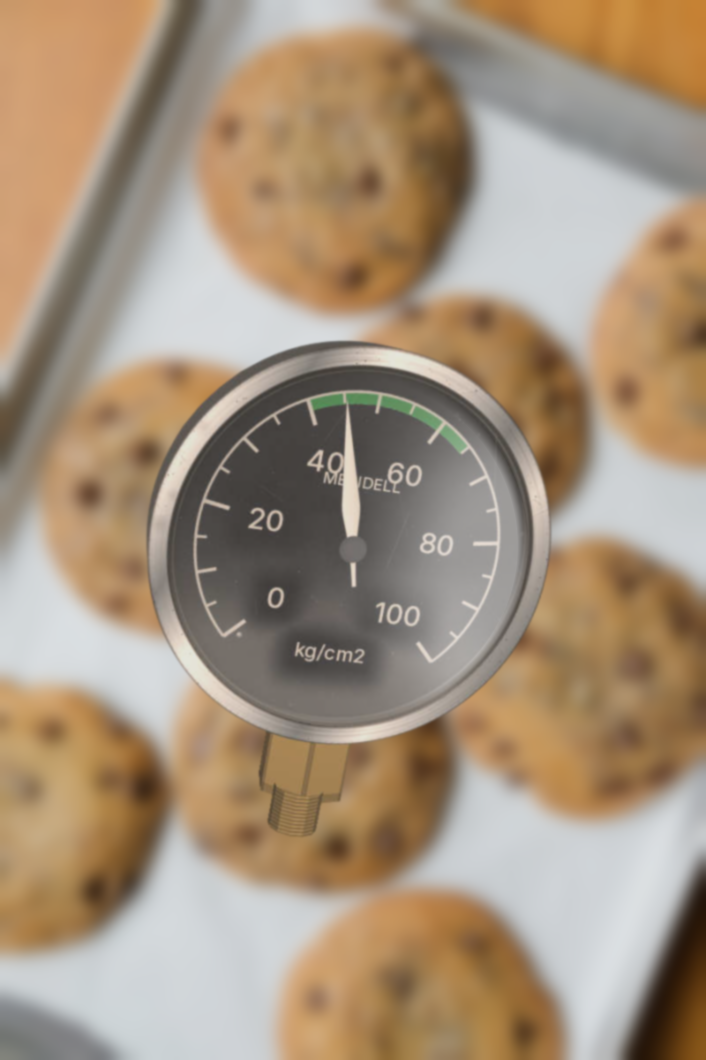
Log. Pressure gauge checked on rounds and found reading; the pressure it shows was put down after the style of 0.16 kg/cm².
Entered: 45 kg/cm²
